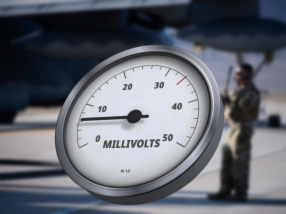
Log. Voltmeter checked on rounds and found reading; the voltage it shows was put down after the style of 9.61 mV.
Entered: 6 mV
